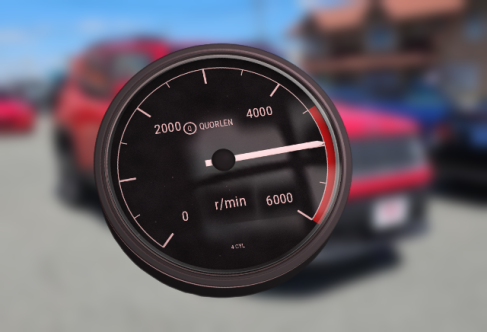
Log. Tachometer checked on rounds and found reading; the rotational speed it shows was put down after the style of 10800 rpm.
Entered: 5000 rpm
